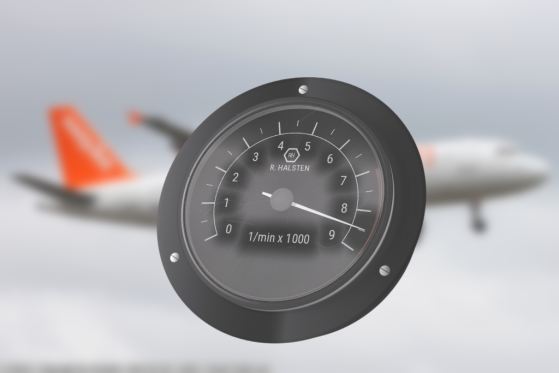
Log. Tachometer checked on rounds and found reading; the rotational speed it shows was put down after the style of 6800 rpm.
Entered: 8500 rpm
